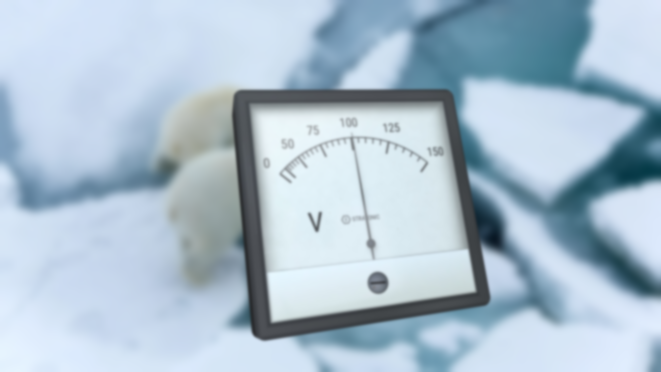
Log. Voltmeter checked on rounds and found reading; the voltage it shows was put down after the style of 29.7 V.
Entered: 100 V
